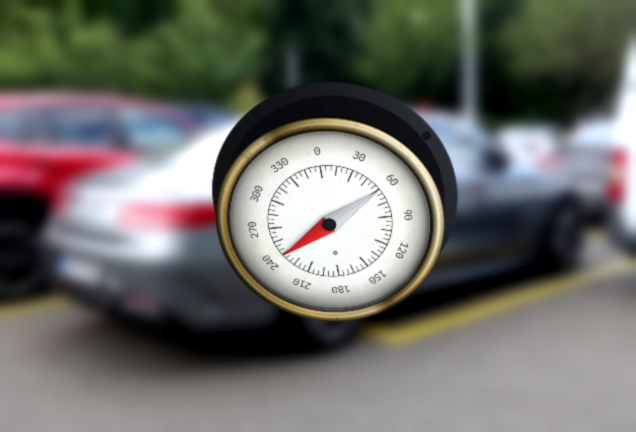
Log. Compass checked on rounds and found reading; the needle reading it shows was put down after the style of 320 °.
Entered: 240 °
